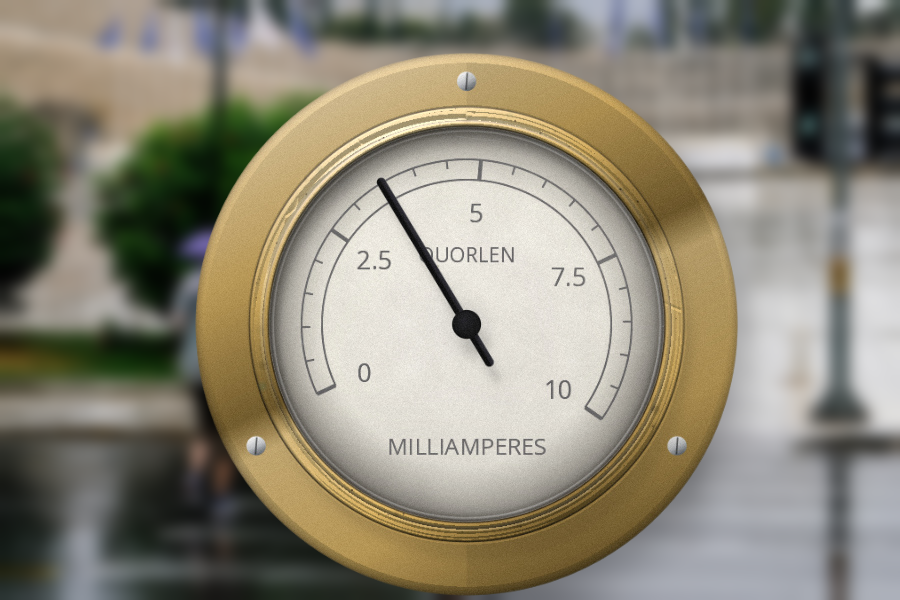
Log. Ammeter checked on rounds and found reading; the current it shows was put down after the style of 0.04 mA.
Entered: 3.5 mA
